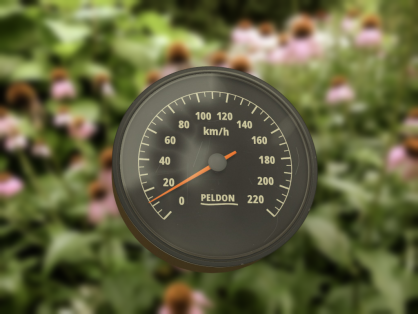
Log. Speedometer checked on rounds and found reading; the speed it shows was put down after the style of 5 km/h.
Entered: 12.5 km/h
